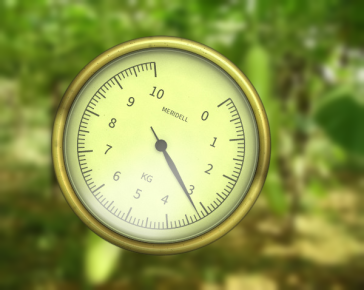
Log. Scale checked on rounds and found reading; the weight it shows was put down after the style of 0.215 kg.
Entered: 3.2 kg
